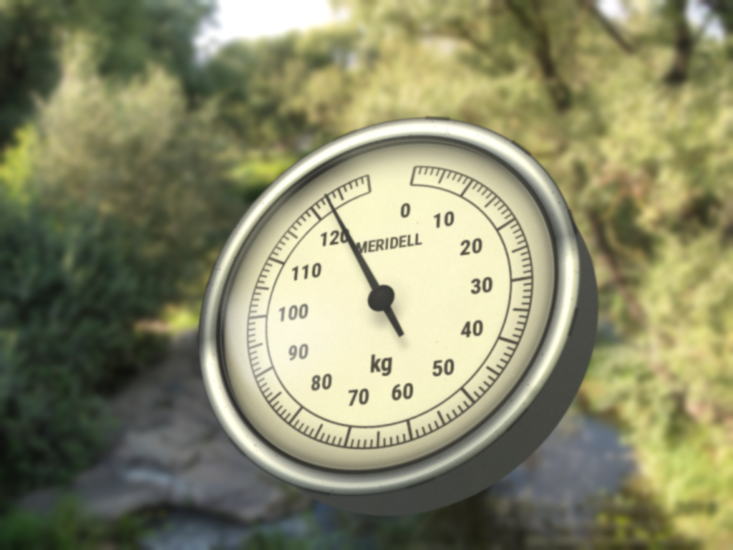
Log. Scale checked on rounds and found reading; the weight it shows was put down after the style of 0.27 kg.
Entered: 123 kg
